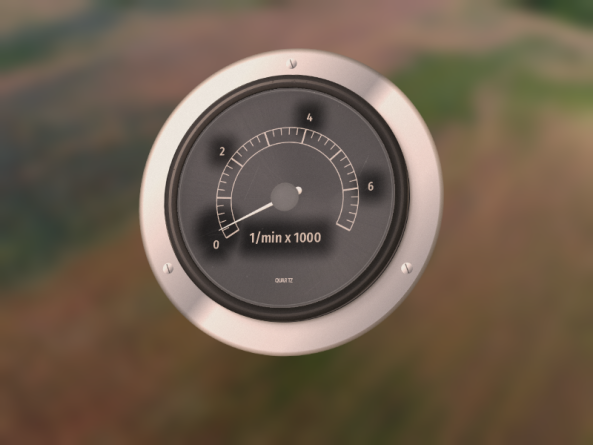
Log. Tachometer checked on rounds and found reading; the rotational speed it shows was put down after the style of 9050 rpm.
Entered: 200 rpm
